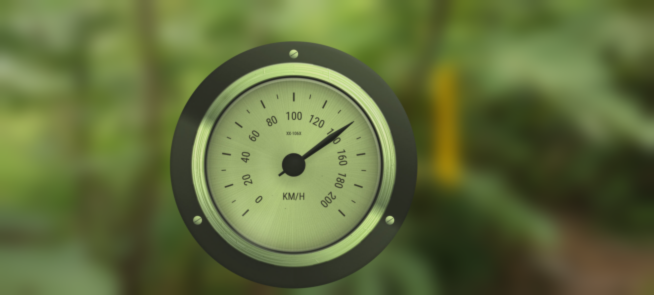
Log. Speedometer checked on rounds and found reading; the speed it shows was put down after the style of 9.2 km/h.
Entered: 140 km/h
